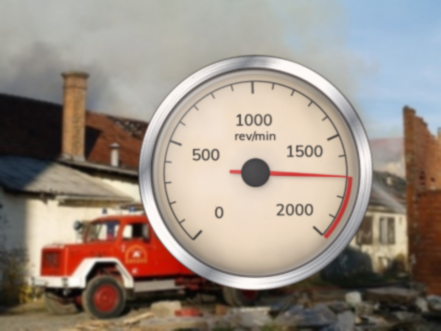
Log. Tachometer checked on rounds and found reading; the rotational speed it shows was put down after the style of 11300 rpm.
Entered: 1700 rpm
